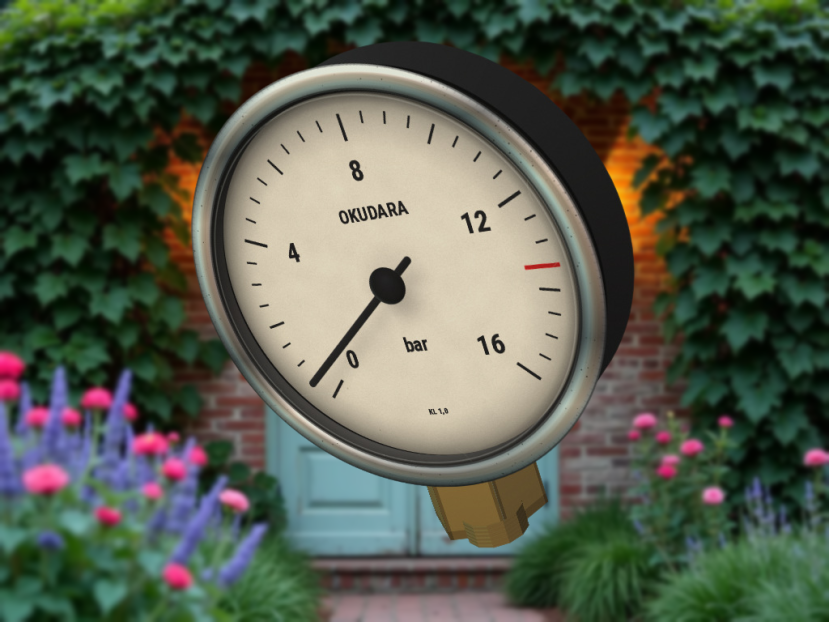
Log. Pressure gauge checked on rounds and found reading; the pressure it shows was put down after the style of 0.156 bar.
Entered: 0.5 bar
